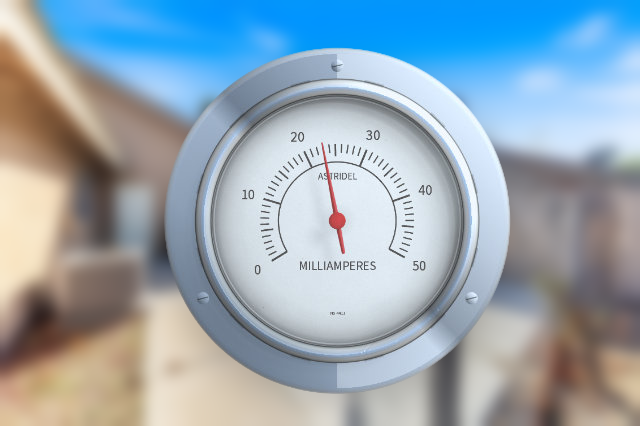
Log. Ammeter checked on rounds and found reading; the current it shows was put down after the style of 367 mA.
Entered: 23 mA
